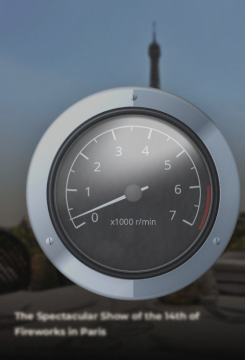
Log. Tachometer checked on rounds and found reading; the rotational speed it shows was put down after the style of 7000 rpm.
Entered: 250 rpm
